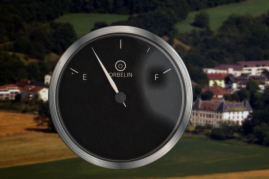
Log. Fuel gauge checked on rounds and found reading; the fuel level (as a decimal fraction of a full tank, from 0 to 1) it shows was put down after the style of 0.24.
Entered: 0.25
